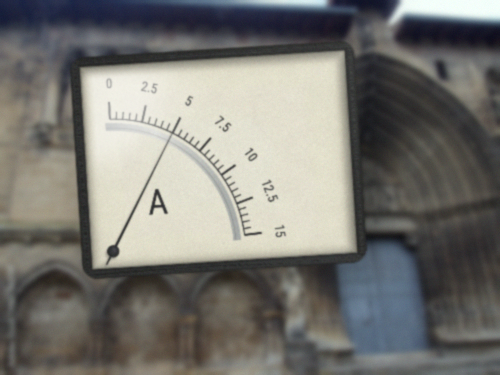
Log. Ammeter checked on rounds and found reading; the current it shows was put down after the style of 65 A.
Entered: 5 A
